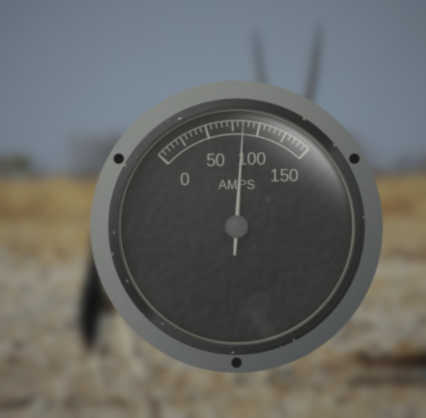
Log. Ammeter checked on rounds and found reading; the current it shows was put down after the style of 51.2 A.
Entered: 85 A
